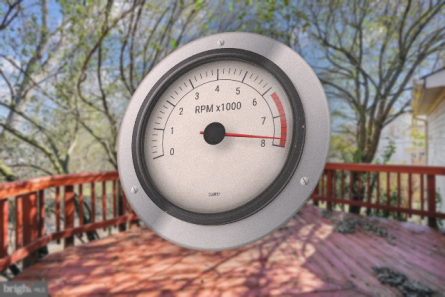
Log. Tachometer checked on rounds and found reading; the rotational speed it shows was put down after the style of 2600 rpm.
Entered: 7800 rpm
